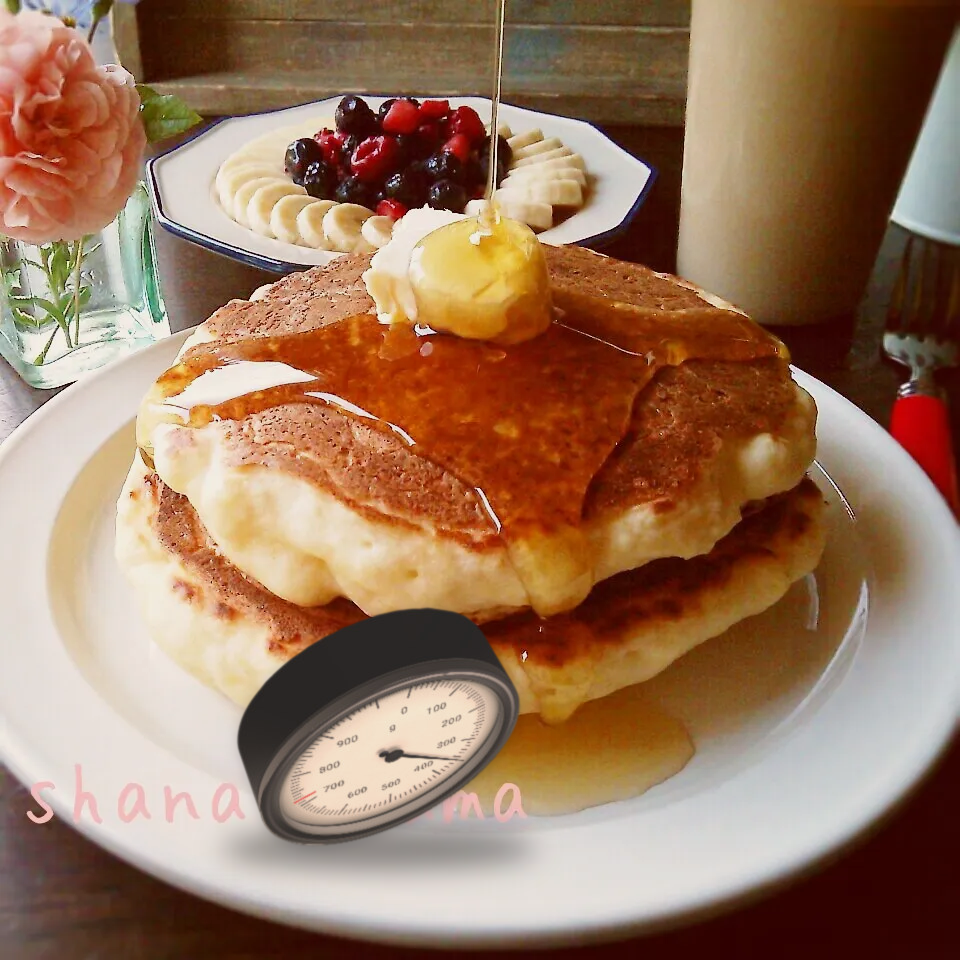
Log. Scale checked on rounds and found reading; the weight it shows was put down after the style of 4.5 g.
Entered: 350 g
